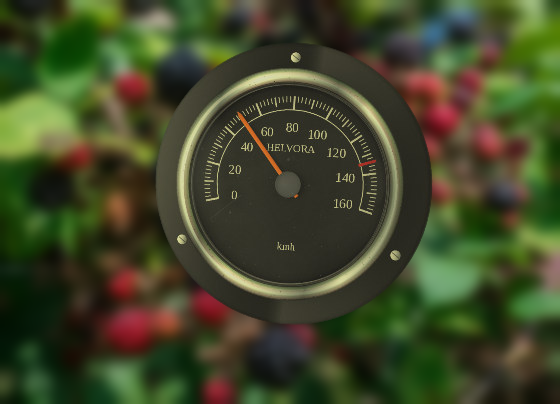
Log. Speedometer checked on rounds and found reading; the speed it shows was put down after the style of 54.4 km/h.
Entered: 50 km/h
